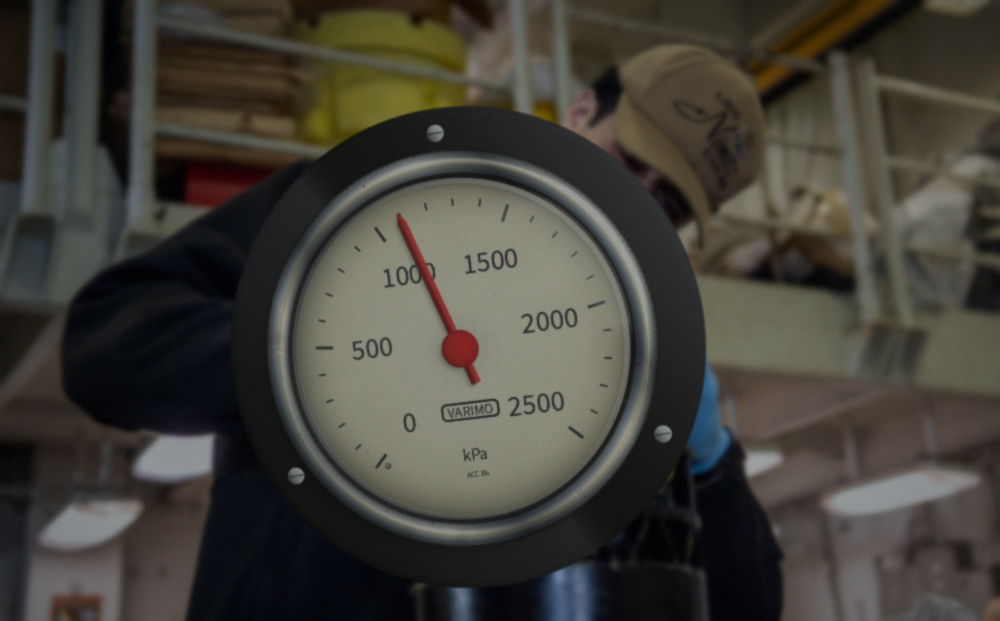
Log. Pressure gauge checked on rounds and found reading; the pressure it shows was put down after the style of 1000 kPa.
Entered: 1100 kPa
